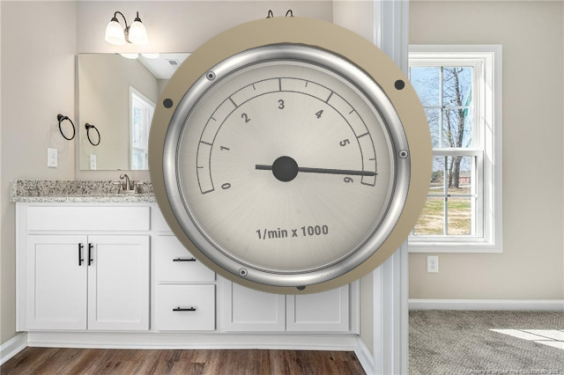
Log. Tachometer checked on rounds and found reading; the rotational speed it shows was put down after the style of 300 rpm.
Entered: 5750 rpm
